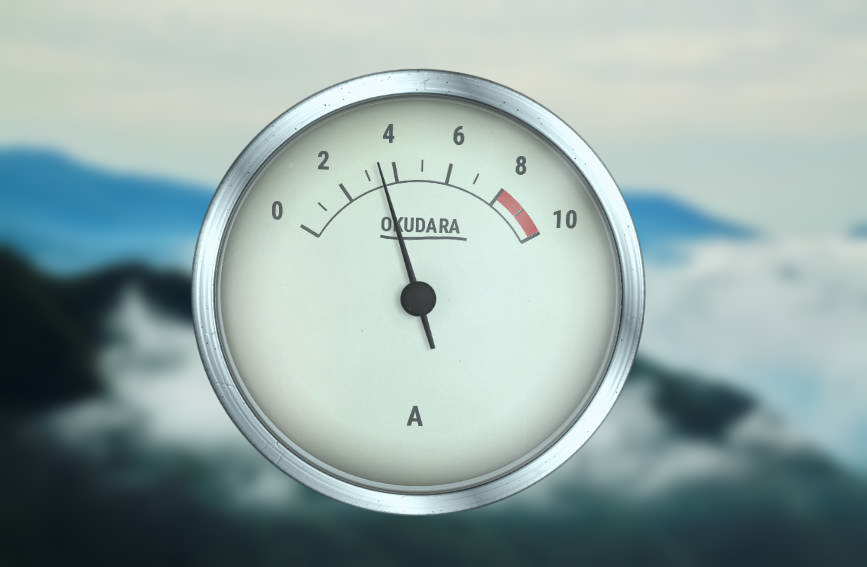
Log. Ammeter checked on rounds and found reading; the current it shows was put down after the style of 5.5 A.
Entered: 3.5 A
